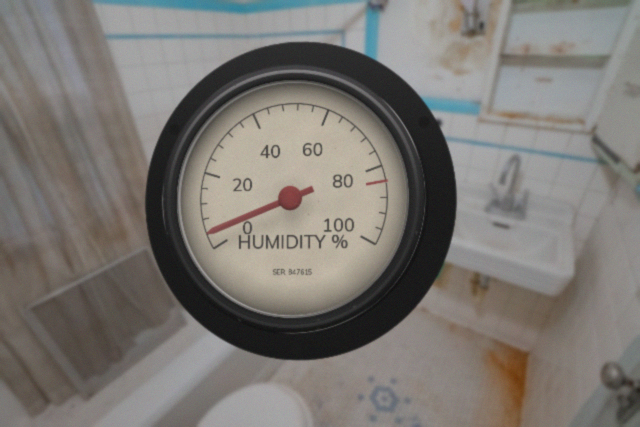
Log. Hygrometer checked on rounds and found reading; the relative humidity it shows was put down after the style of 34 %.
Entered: 4 %
